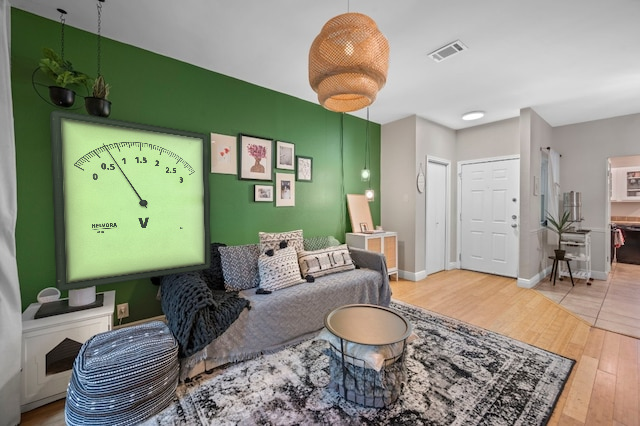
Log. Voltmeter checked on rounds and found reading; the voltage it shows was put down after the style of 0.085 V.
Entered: 0.75 V
